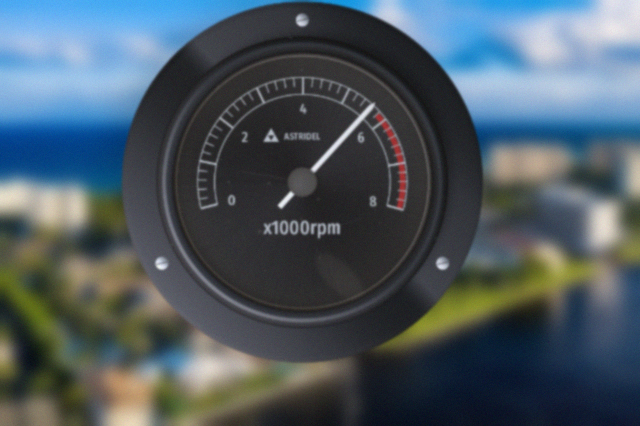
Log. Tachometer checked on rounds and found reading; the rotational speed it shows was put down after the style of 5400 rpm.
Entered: 5600 rpm
